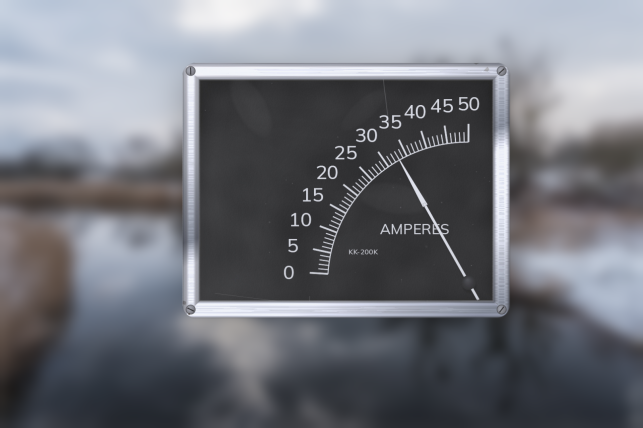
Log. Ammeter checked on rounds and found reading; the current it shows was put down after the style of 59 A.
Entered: 33 A
